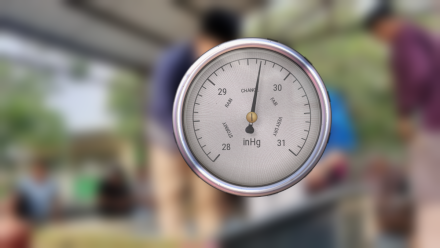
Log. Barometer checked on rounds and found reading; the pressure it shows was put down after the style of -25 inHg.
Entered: 29.65 inHg
